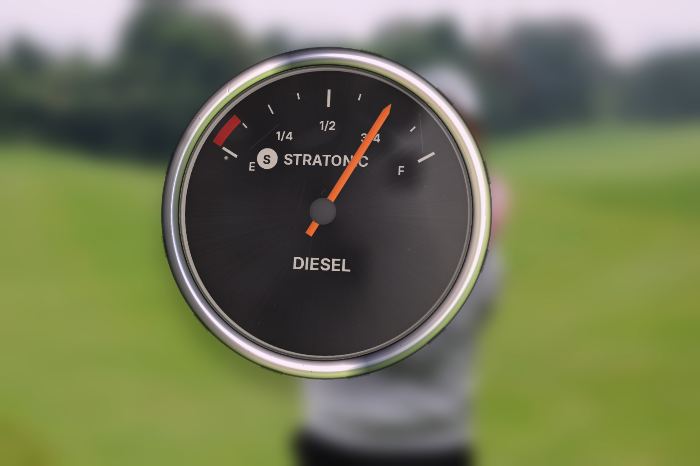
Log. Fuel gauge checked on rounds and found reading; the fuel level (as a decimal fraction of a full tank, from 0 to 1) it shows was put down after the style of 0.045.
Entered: 0.75
